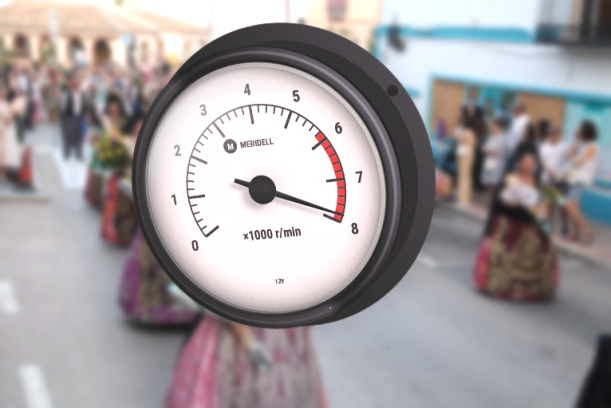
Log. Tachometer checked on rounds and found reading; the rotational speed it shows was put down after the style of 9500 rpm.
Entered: 7800 rpm
